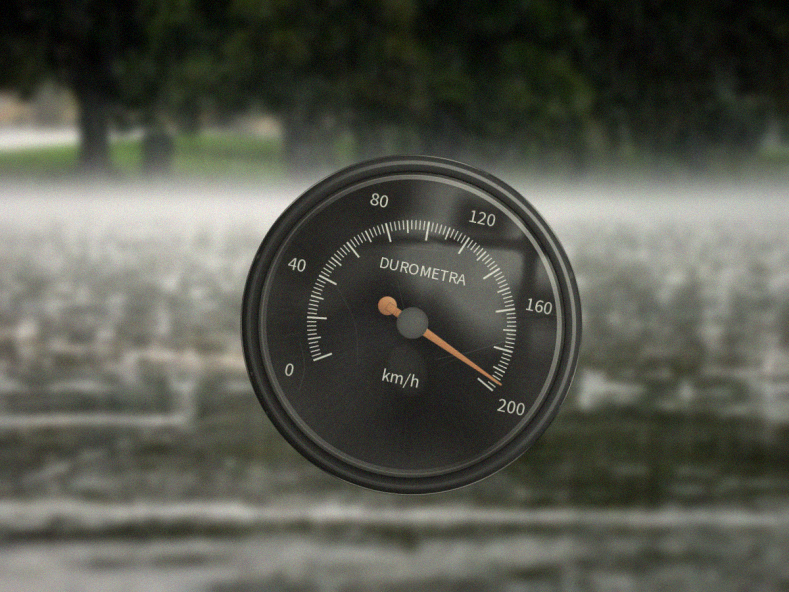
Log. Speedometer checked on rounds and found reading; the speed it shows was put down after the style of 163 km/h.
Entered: 196 km/h
